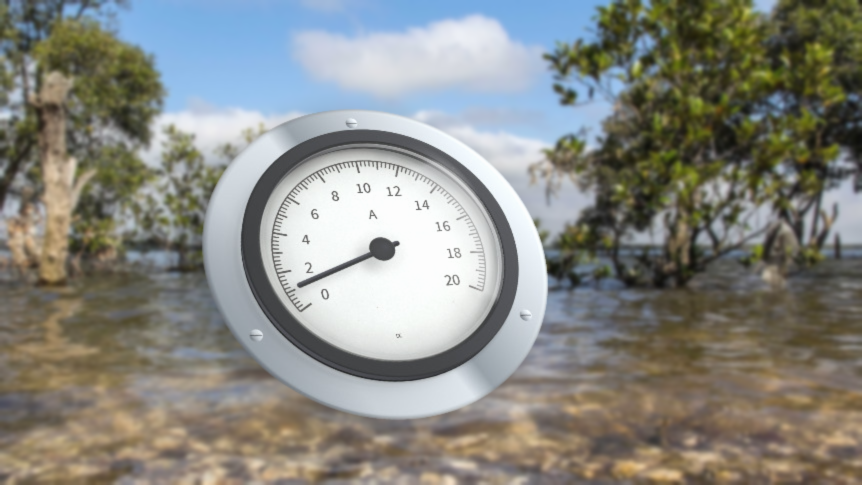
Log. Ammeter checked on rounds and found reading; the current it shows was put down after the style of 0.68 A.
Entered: 1 A
